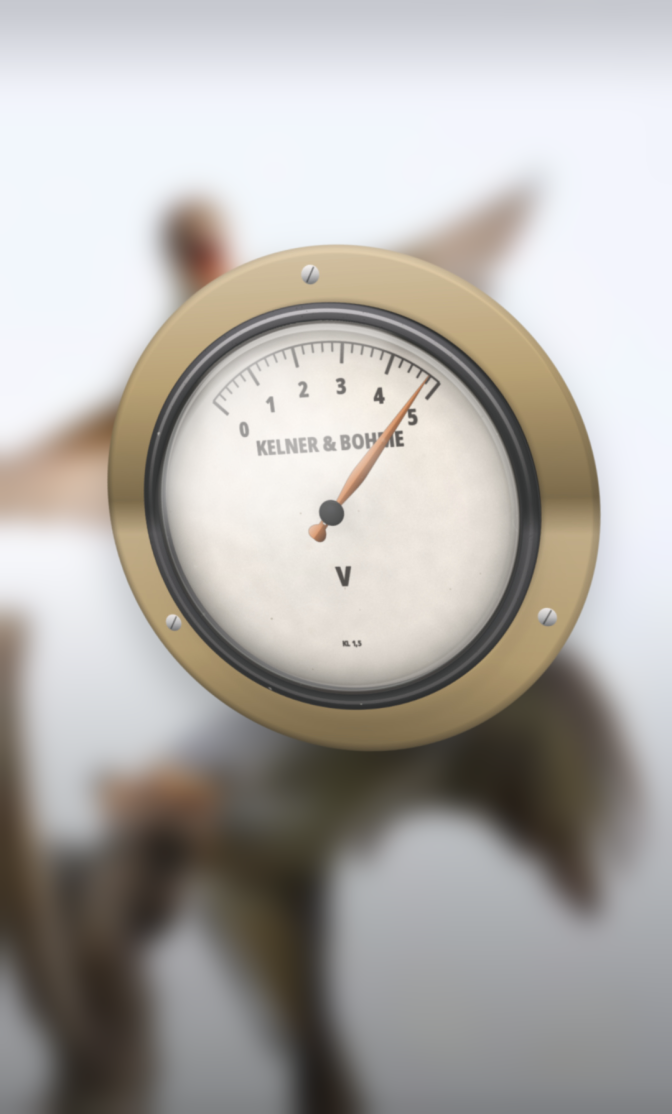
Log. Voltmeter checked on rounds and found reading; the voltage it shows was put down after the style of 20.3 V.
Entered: 4.8 V
